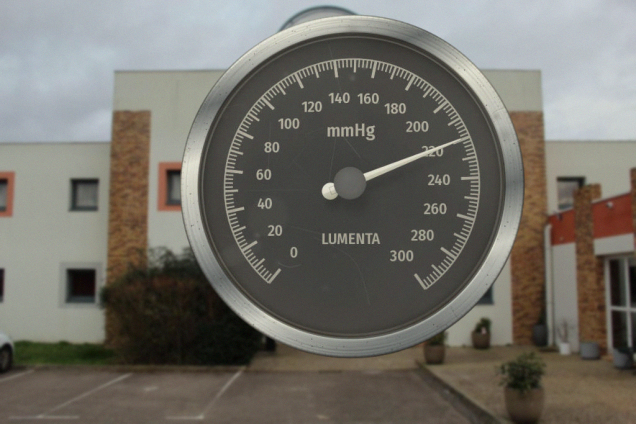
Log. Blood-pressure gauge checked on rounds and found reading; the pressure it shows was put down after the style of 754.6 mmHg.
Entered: 220 mmHg
